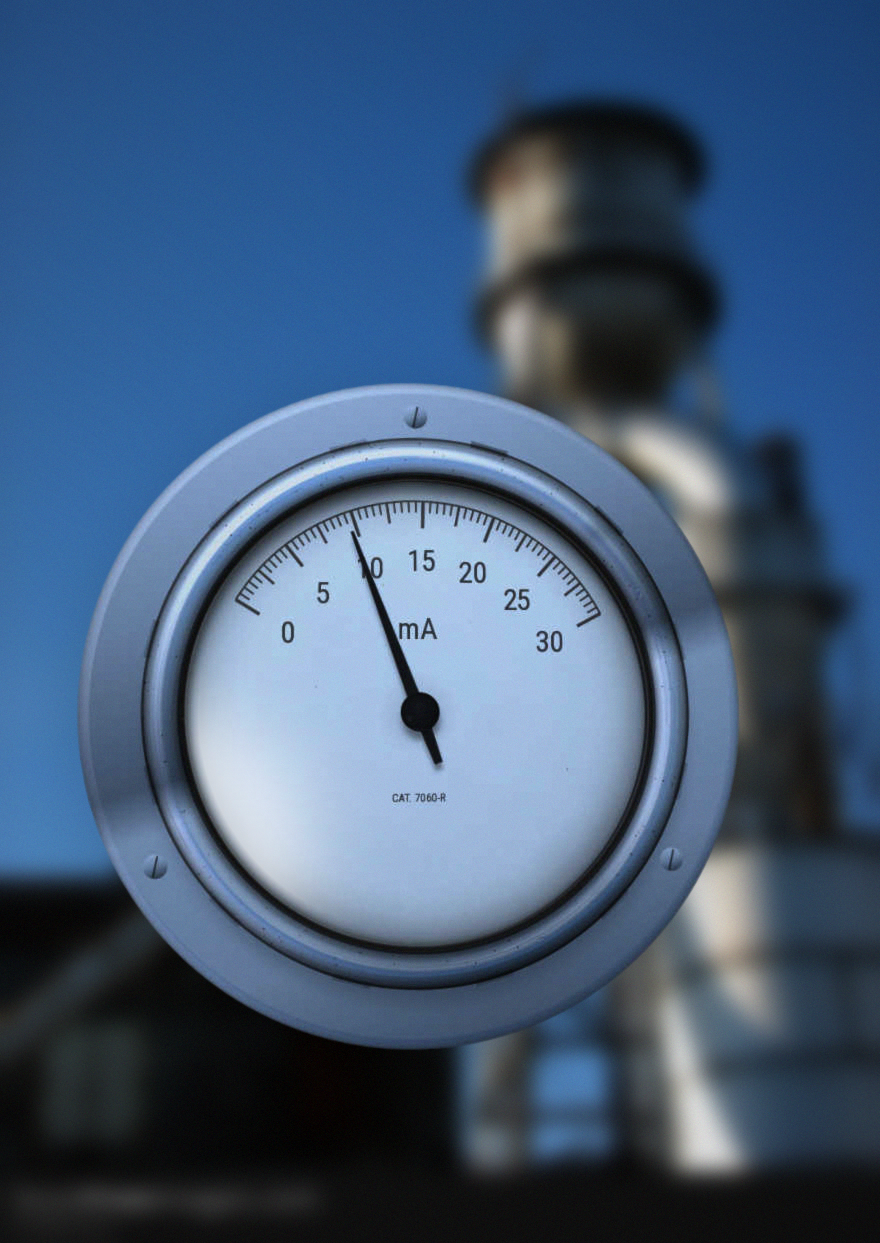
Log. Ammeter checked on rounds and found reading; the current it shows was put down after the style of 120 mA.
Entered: 9.5 mA
